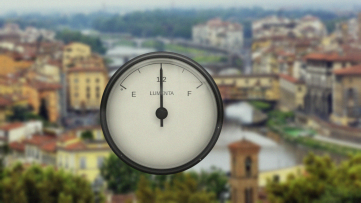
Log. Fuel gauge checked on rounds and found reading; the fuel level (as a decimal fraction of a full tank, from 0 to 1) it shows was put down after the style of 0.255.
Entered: 0.5
